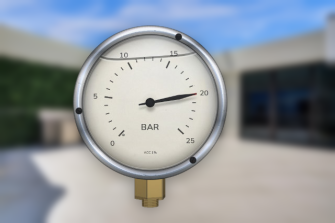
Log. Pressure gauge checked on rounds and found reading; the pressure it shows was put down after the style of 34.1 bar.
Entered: 20 bar
